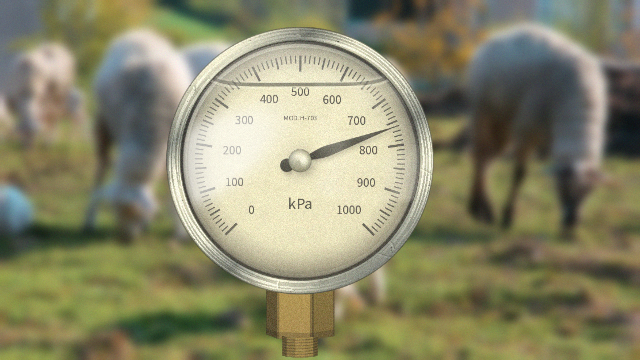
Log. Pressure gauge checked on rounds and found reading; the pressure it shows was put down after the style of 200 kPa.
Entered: 760 kPa
